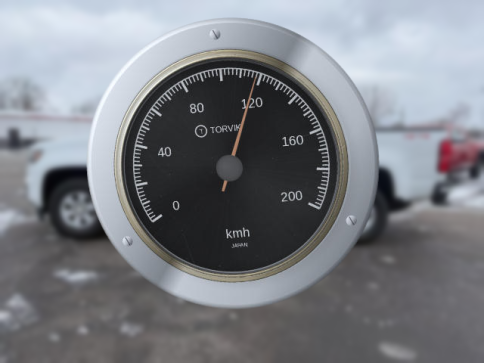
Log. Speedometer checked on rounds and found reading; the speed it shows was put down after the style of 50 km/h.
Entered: 118 km/h
